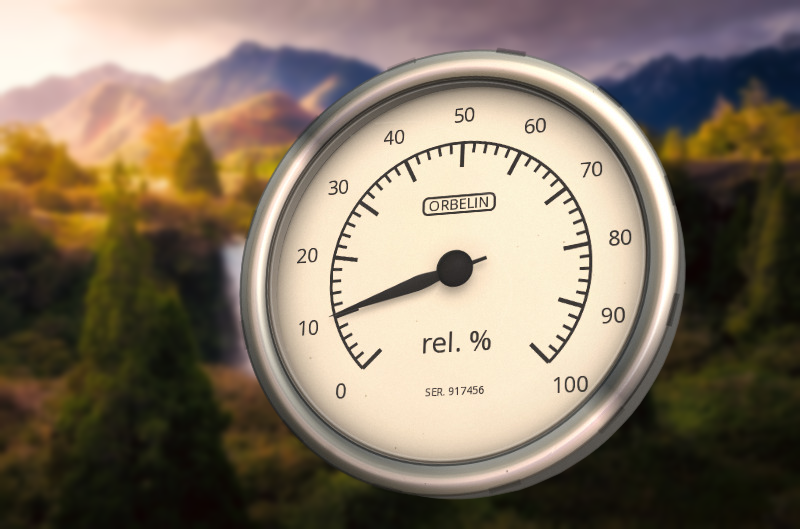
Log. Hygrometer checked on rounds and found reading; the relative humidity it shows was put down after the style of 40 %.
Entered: 10 %
